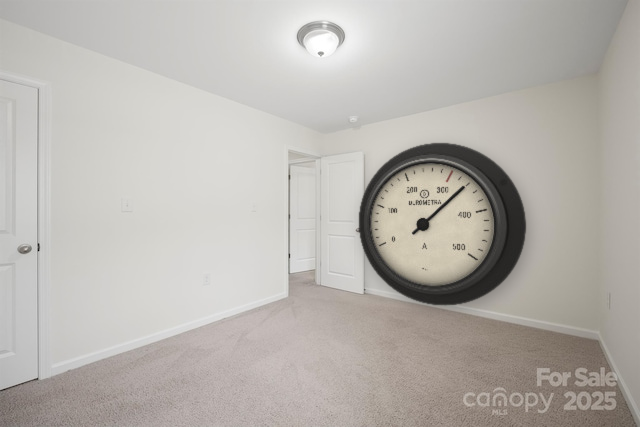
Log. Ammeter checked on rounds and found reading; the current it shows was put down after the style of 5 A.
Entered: 340 A
